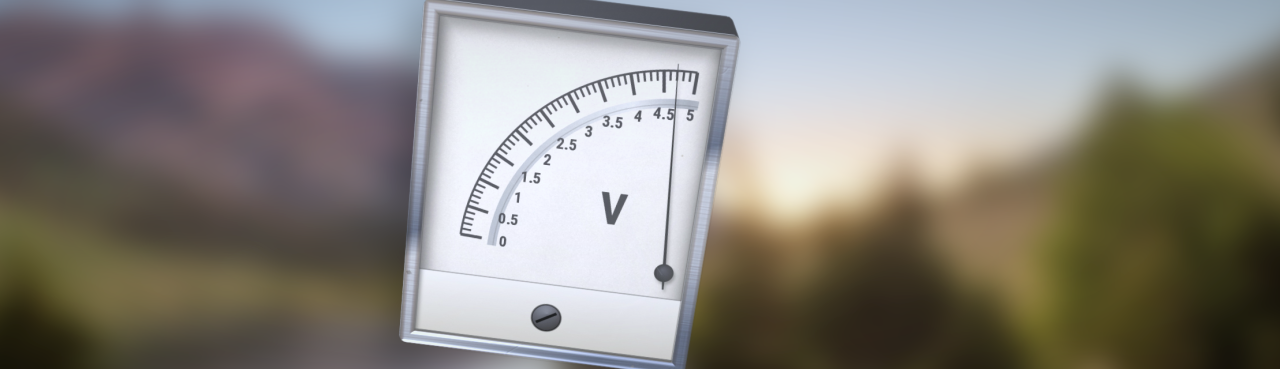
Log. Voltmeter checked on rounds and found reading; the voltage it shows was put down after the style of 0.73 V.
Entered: 4.7 V
